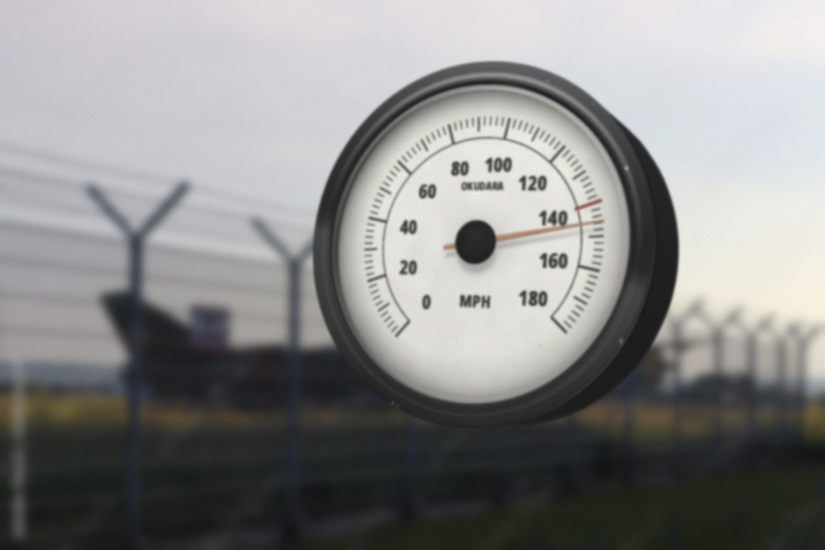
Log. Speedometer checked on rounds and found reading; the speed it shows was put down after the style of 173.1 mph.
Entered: 146 mph
